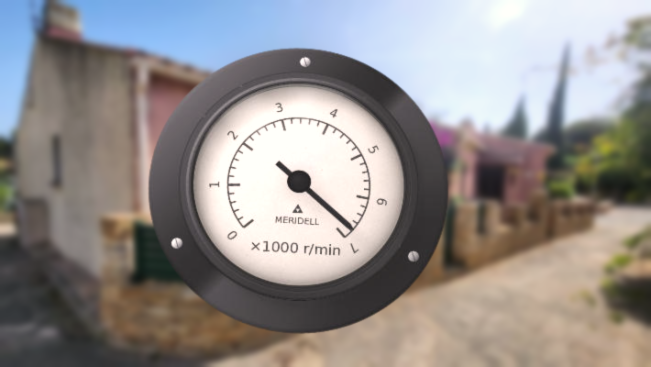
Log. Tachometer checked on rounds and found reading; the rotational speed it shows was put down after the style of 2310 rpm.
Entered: 6800 rpm
